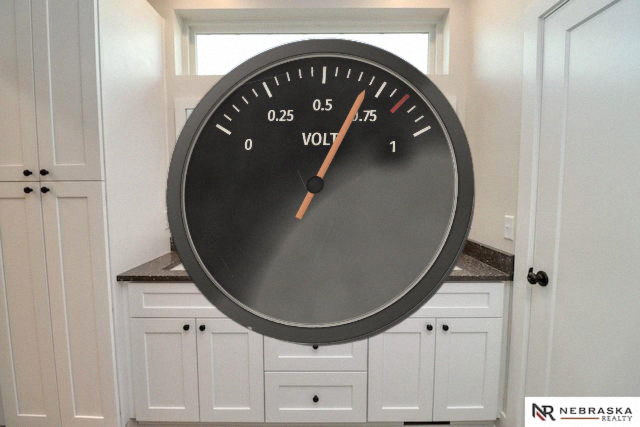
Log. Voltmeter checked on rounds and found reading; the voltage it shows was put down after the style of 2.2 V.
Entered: 0.7 V
